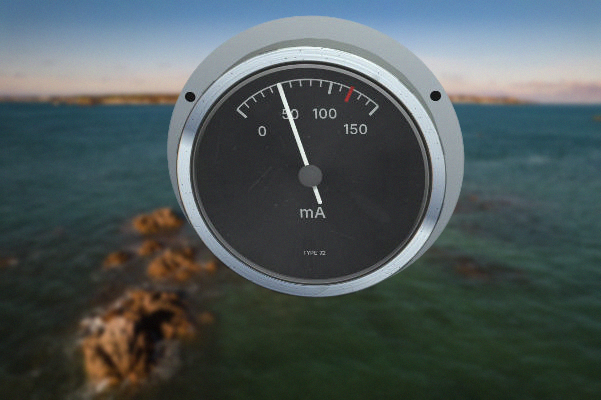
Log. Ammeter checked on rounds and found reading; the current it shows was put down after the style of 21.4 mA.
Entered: 50 mA
